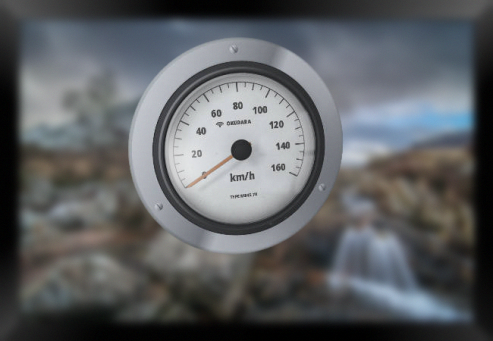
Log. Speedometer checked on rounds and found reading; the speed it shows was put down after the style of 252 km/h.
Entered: 0 km/h
